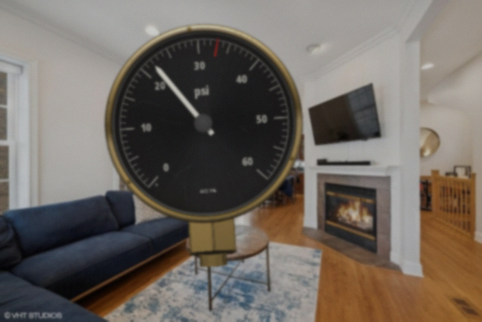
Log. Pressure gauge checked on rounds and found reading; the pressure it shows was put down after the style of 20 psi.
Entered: 22 psi
